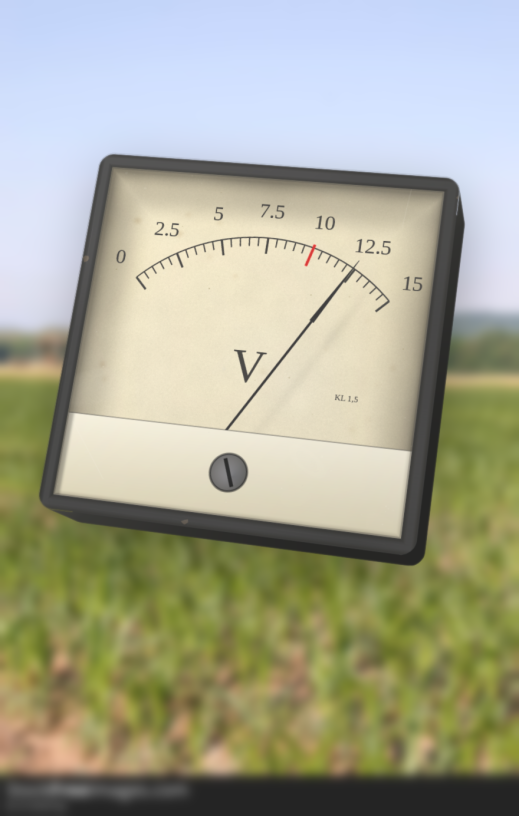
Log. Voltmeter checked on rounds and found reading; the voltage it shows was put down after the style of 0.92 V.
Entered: 12.5 V
